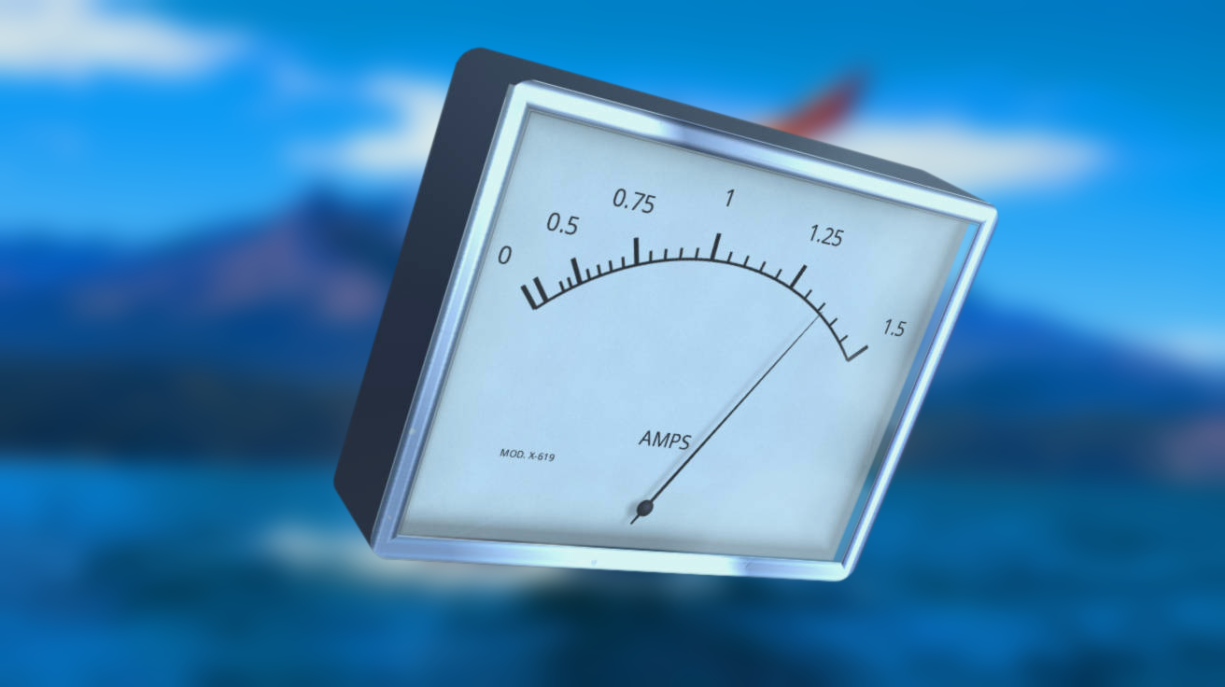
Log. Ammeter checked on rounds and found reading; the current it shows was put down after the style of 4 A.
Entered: 1.35 A
